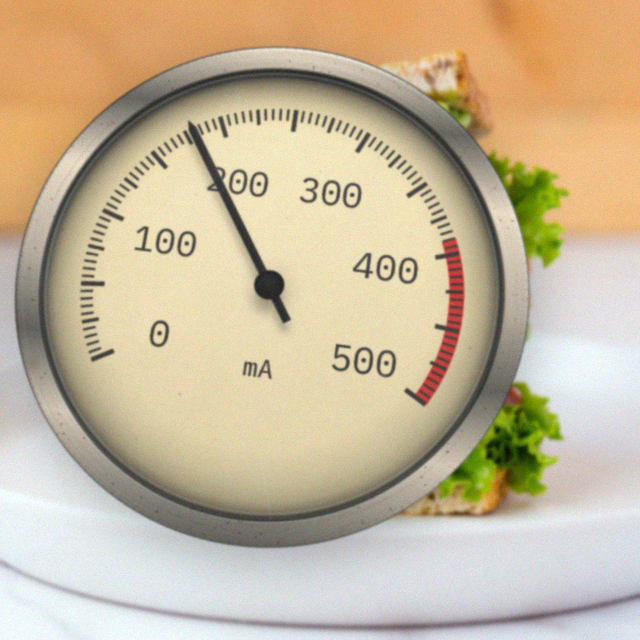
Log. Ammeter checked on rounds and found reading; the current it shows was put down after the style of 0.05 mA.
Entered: 180 mA
